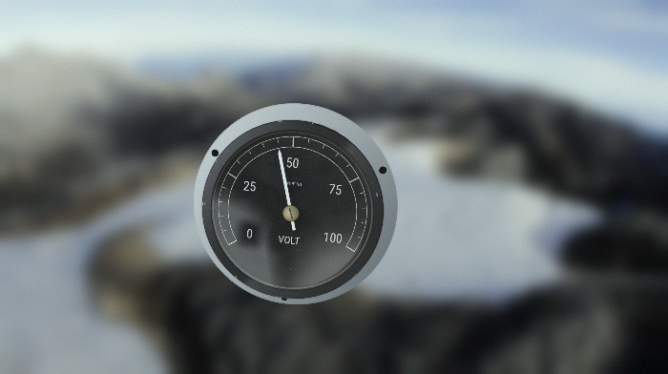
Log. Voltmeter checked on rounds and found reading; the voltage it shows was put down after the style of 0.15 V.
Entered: 45 V
